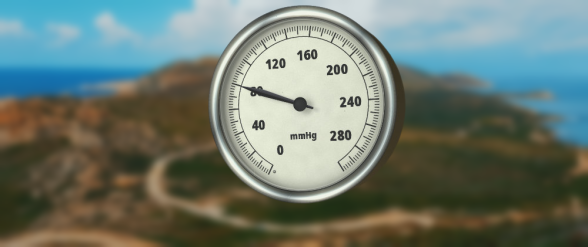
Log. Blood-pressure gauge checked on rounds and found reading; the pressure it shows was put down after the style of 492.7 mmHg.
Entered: 80 mmHg
